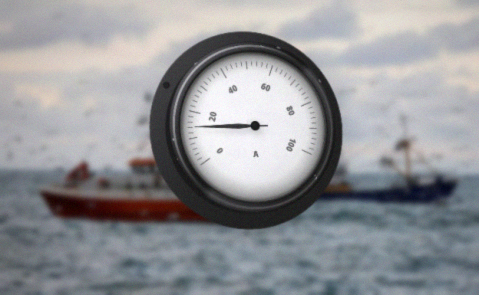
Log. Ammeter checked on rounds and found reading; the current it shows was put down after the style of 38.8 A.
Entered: 14 A
